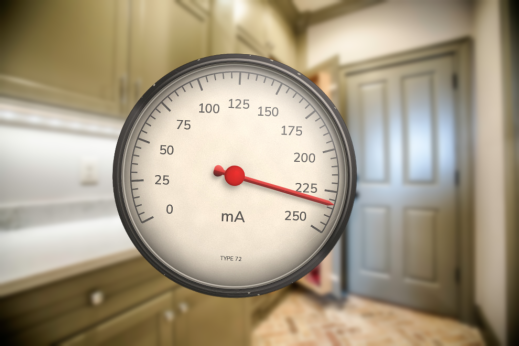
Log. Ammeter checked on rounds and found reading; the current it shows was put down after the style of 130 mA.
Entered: 232.5 mA
